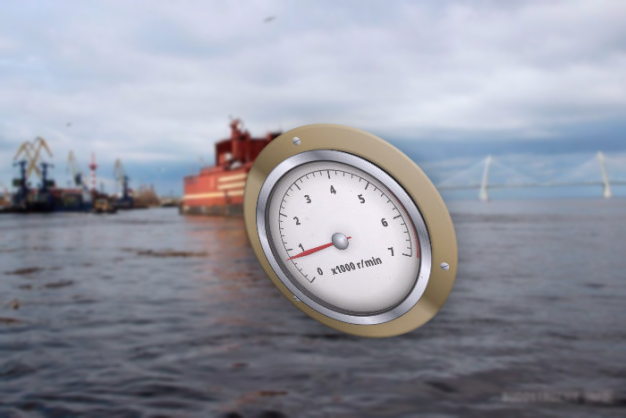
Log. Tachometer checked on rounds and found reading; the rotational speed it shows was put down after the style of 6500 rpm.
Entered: 800 rpm
